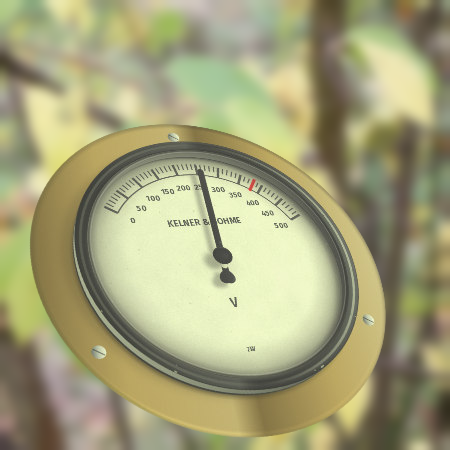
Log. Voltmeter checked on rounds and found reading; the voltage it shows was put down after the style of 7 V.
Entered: 250 V
